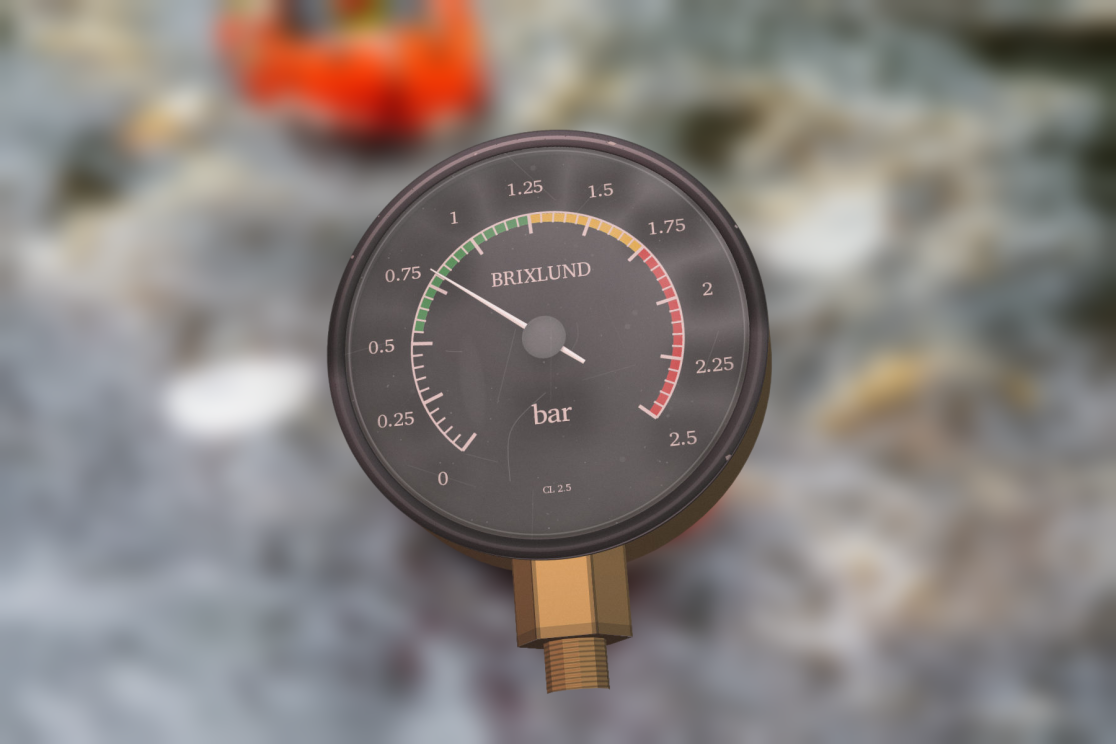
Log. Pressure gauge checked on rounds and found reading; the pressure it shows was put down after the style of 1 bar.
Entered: 0.8 bar
